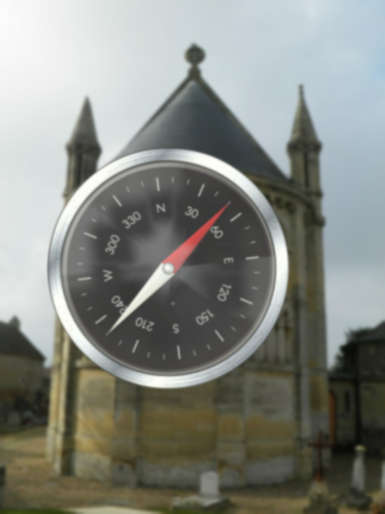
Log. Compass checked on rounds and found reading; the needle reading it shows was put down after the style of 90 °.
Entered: 50 °
